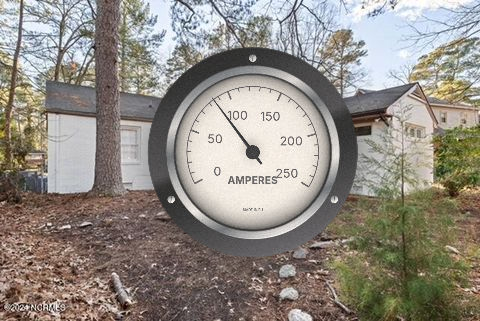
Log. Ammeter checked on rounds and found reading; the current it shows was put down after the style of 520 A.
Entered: 85 A
